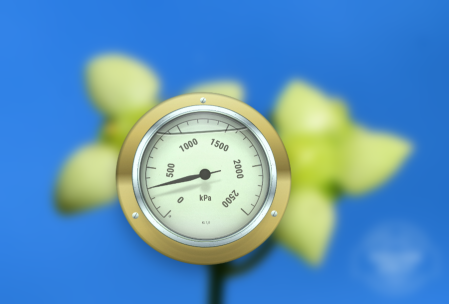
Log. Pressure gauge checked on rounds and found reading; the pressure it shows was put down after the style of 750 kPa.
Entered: 300 kPa
